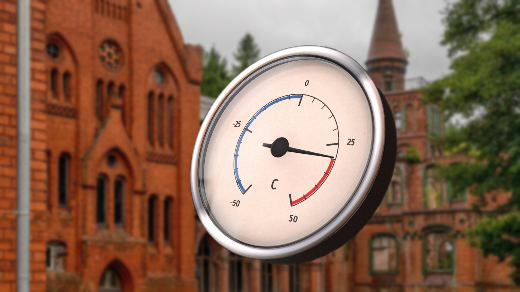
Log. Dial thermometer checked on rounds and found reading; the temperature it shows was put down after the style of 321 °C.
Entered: 30 °C
